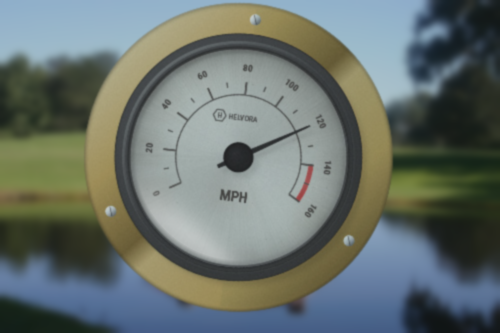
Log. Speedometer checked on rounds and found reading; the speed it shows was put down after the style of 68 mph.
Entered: 120 mph
